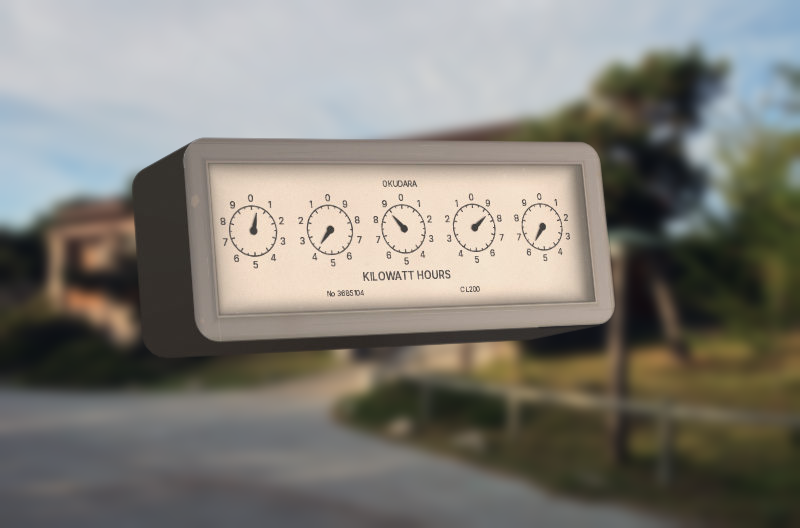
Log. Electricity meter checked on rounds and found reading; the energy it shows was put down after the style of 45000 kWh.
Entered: 3886 kWh
